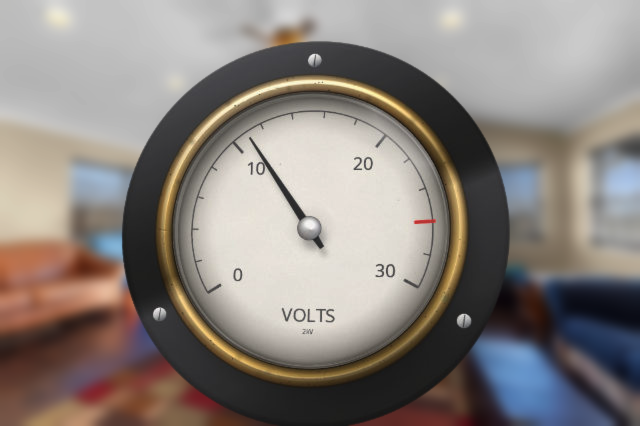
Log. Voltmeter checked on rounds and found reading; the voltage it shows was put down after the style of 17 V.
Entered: 11 V
